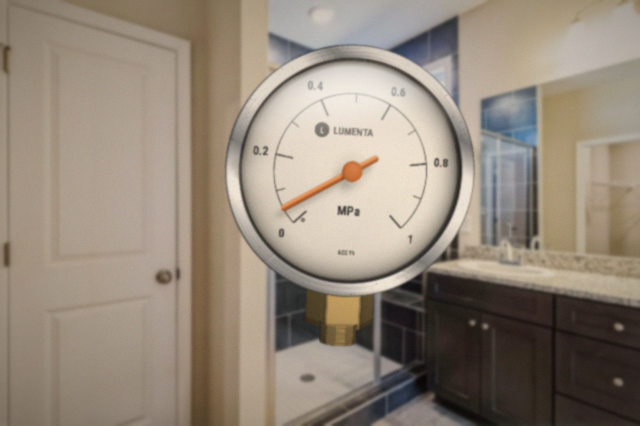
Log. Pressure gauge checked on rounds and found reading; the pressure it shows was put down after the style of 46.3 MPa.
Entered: 0.05 MPa
